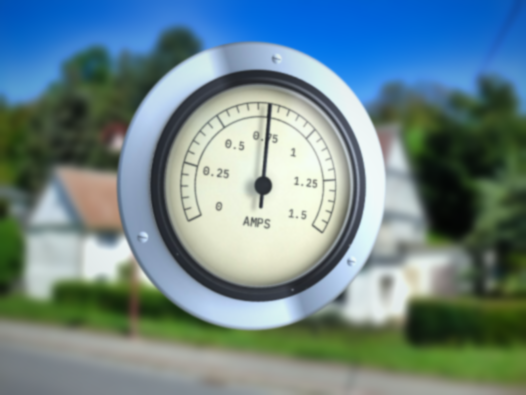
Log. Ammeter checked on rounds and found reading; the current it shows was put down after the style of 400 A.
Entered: 0.75 A
